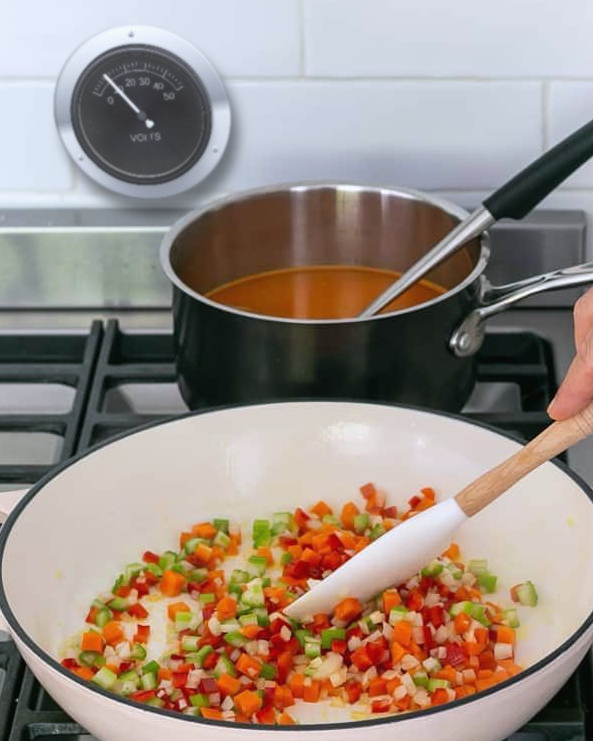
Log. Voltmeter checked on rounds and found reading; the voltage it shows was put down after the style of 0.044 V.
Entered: 10 V
